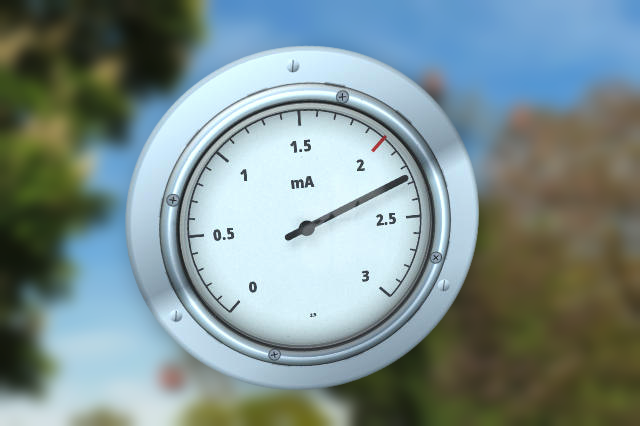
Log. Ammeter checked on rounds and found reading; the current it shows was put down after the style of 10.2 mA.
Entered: 2.25 mA
